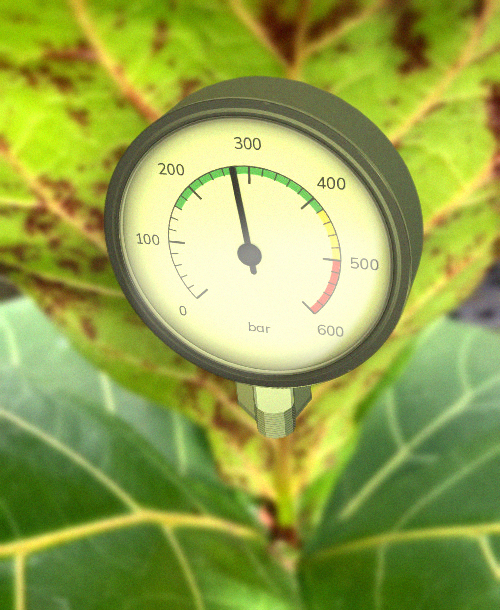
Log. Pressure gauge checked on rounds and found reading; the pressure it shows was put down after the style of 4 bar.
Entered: 280 bar
